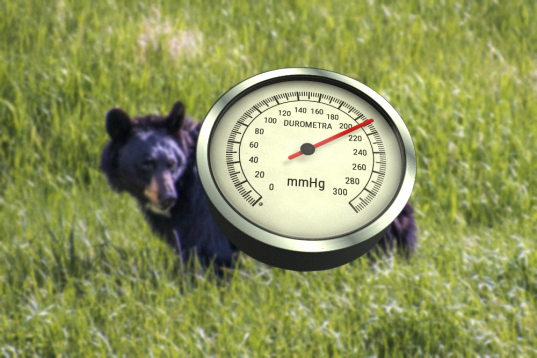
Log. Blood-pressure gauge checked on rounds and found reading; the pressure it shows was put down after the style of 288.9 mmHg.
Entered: 210 mmHg
